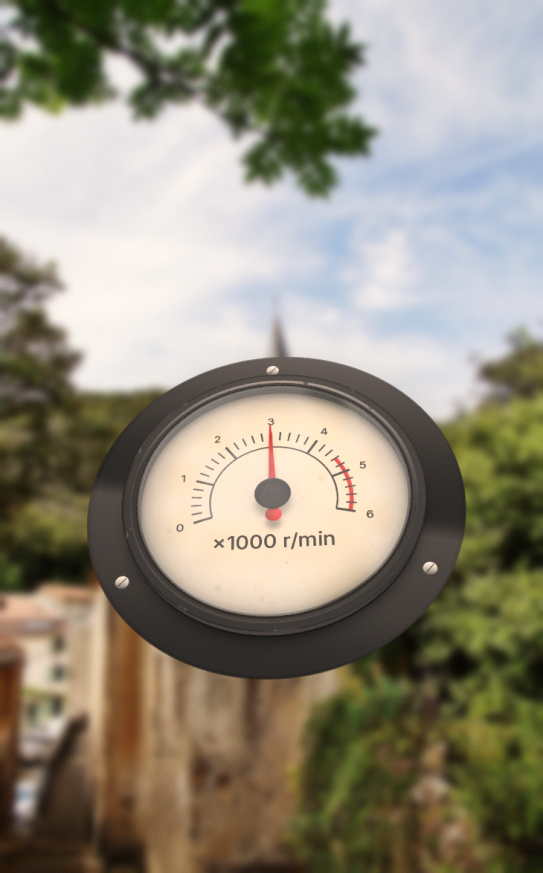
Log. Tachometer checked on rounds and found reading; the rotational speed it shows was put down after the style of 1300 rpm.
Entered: 3000 rpm
